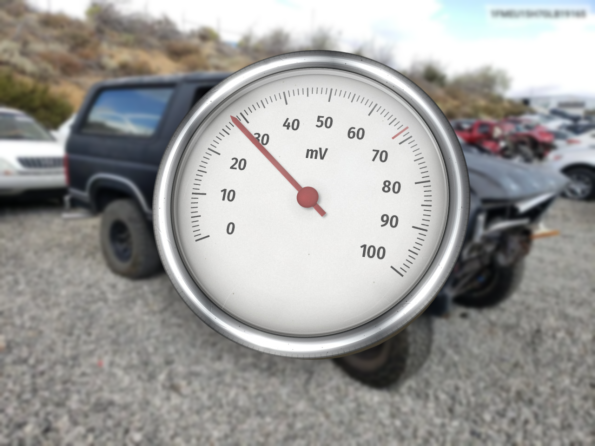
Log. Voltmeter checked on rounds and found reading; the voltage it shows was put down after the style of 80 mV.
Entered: 28 mV
